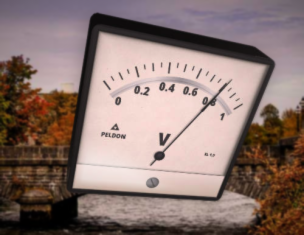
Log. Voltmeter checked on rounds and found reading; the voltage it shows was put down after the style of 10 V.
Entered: 0.8 V
